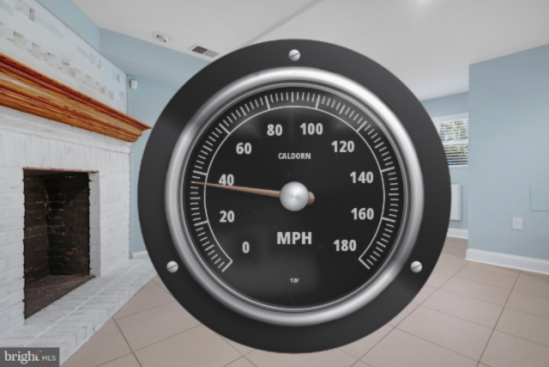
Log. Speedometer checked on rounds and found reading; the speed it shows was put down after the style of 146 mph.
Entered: 36 mph
